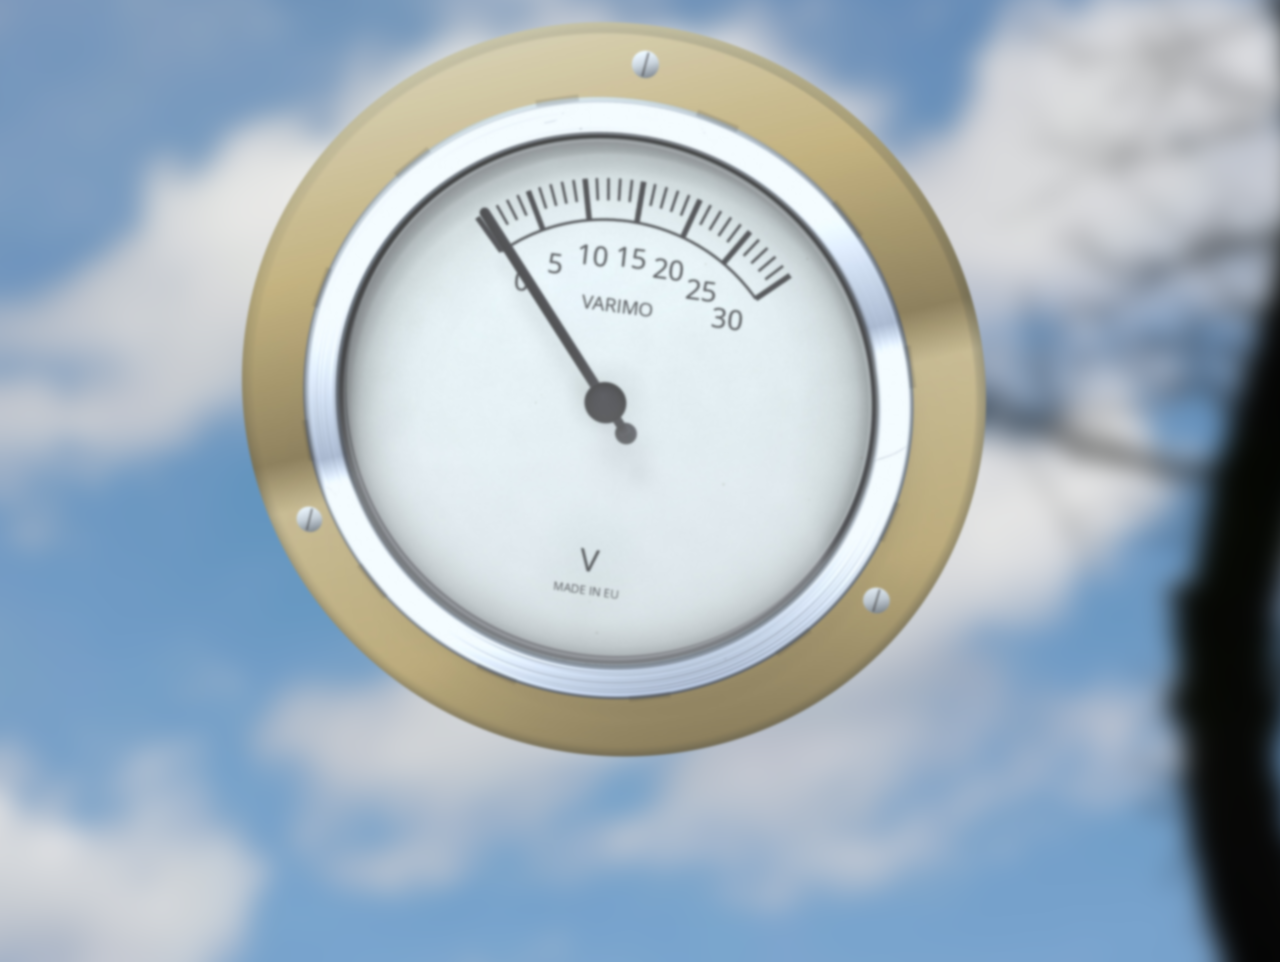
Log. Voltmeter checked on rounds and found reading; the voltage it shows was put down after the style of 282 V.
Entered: 1 V
